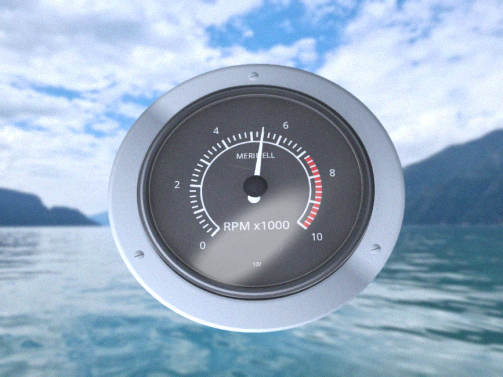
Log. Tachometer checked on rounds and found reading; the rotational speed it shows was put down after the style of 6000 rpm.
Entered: 5400 rpm
